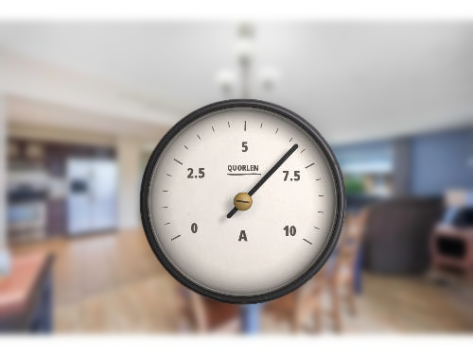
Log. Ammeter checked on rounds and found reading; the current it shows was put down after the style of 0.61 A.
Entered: 6.75 A
